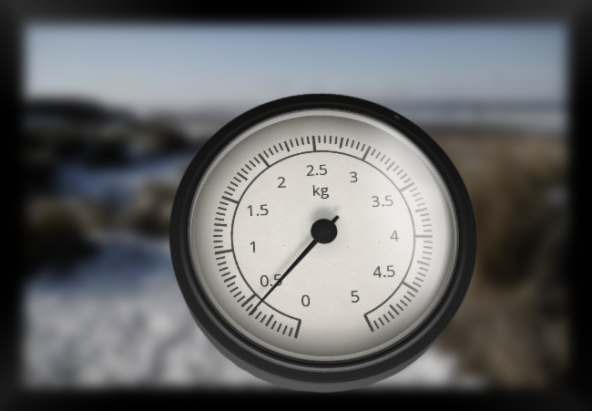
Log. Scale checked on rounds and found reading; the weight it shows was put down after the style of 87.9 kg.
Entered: 0.4 kg
